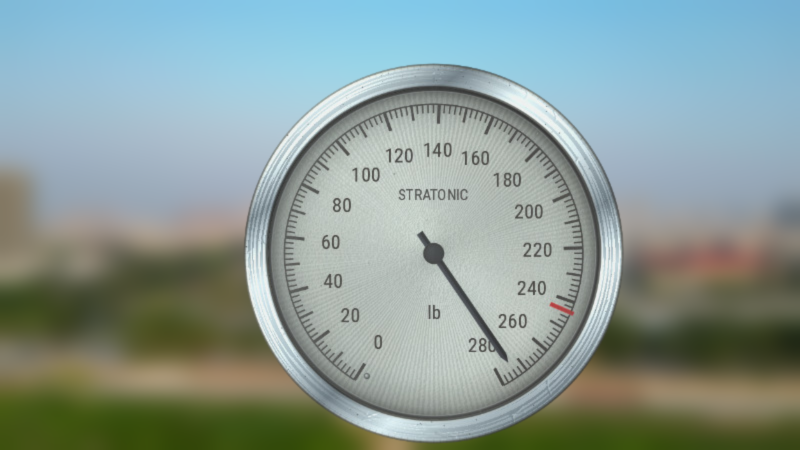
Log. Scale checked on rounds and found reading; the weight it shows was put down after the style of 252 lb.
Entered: 274 lb
